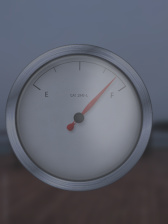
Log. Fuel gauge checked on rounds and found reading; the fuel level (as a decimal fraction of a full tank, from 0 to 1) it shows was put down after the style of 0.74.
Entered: 0.875
